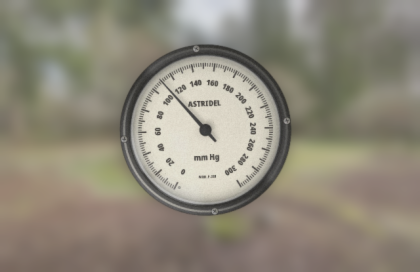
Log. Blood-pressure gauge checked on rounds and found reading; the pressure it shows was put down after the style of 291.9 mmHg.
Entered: 110 mmHg
